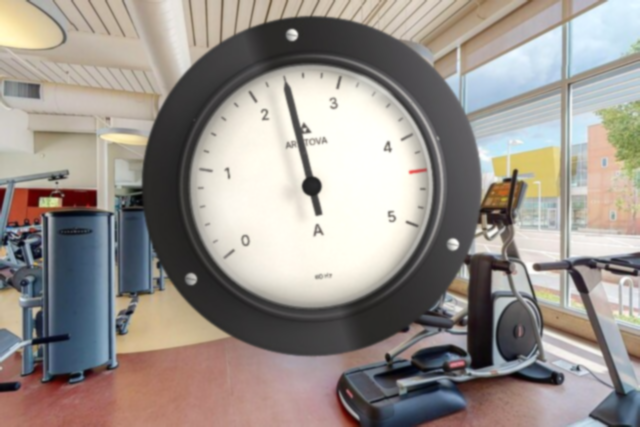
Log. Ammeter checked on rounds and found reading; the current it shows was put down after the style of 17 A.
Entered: 2.4 A
